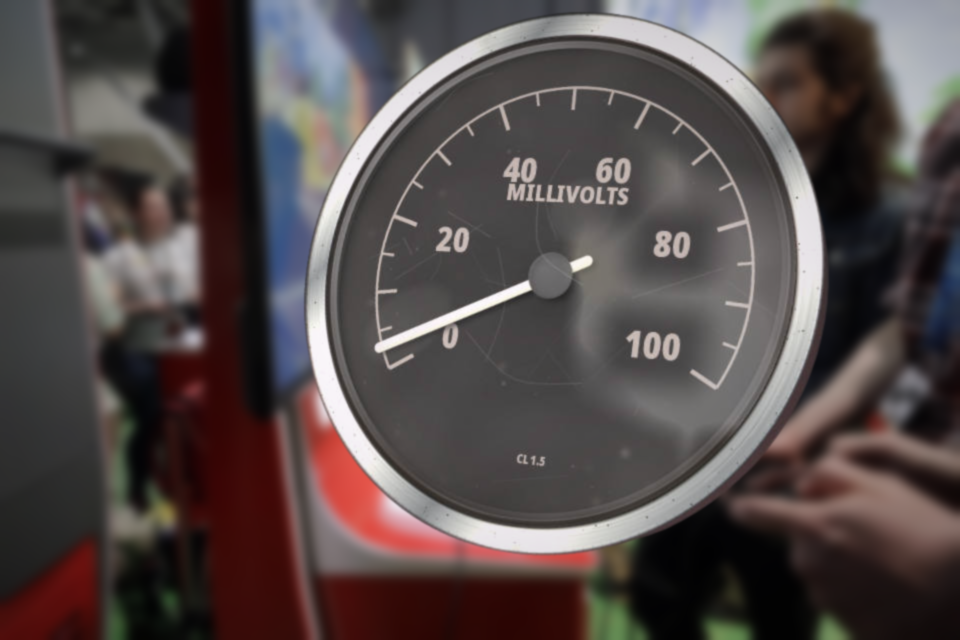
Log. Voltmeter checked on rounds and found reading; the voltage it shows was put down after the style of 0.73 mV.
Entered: 2.5 mV
